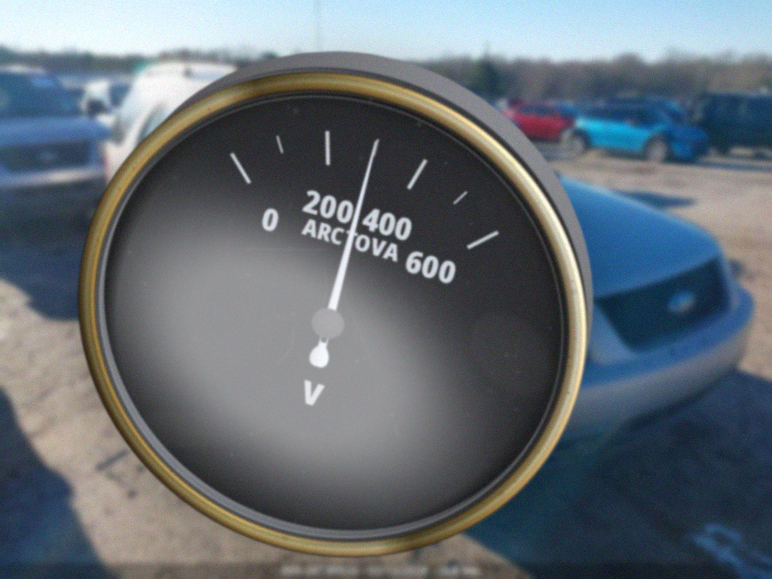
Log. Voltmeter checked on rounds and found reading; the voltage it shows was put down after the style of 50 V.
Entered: 300 V
